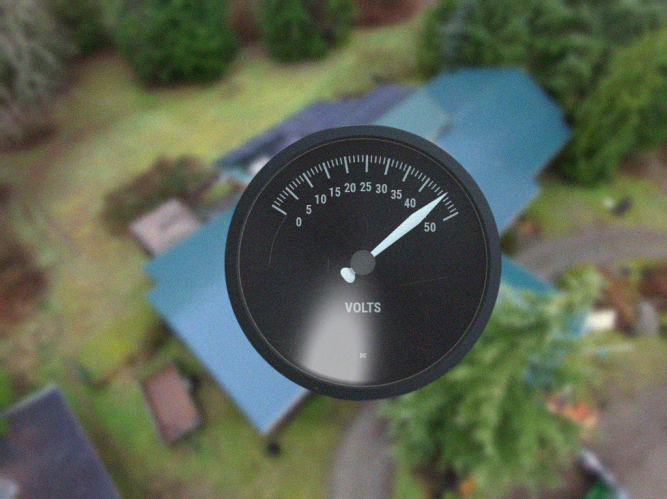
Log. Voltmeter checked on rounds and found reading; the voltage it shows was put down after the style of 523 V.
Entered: 45 V
